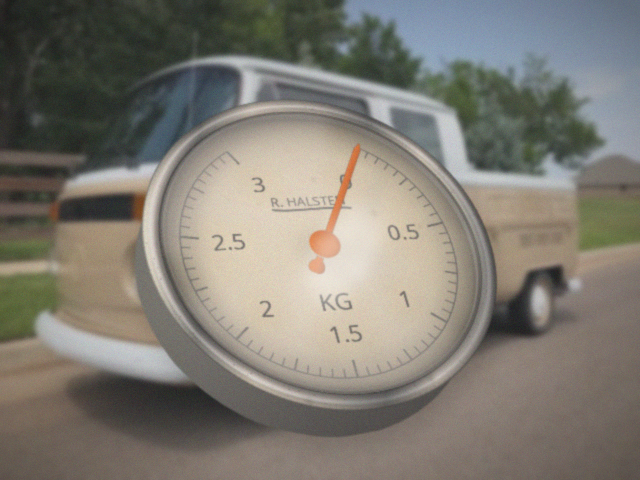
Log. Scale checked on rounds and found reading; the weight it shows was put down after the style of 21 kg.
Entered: 0 kg
